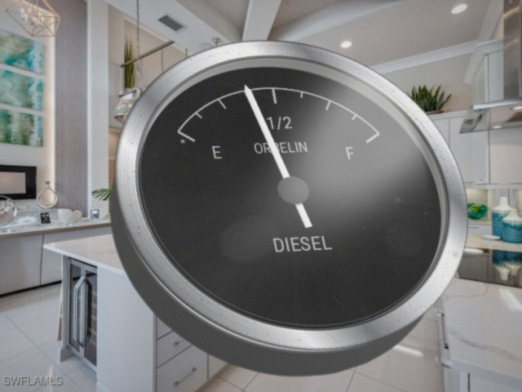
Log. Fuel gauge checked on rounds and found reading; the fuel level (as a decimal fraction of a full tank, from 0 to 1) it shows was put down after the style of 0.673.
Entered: 0.375
